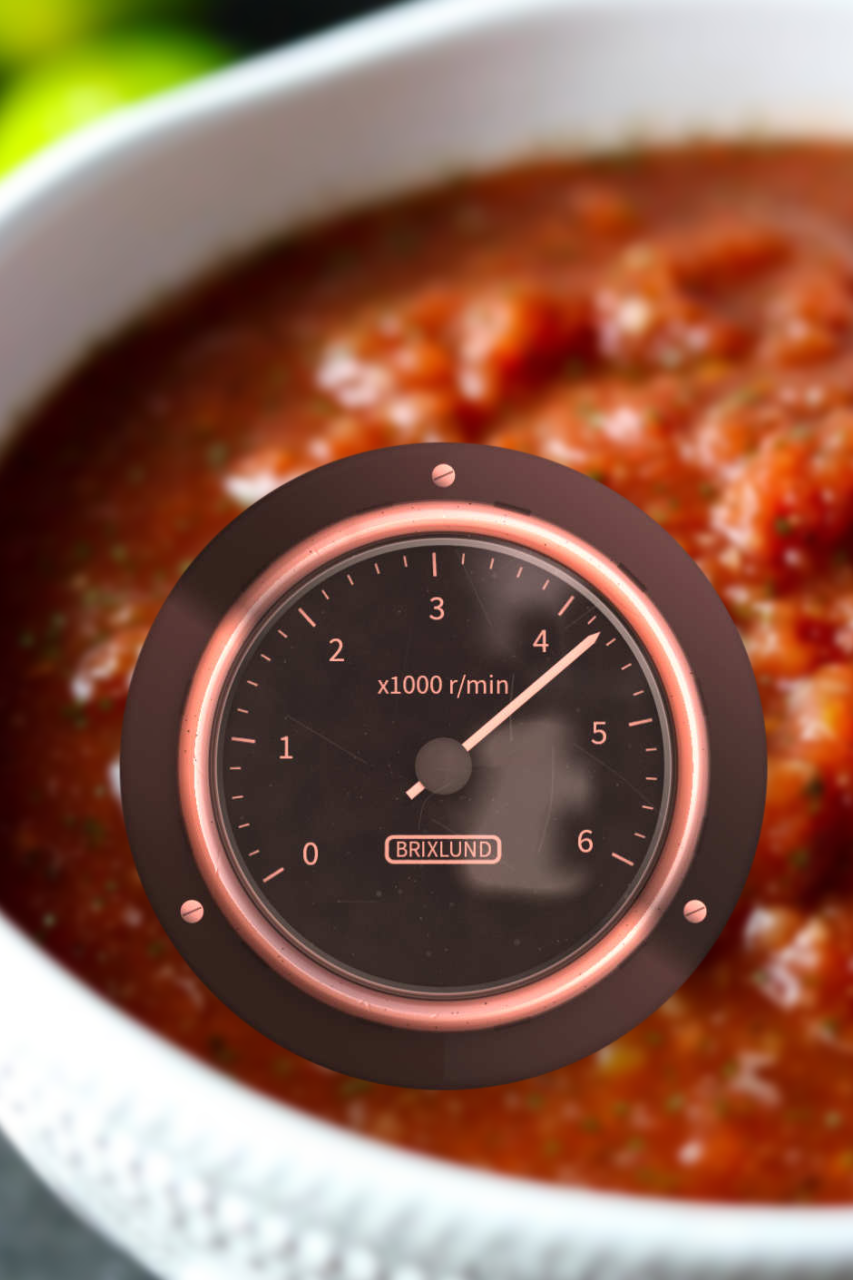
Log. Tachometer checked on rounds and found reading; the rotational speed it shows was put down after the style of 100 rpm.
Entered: 4300 rpm
